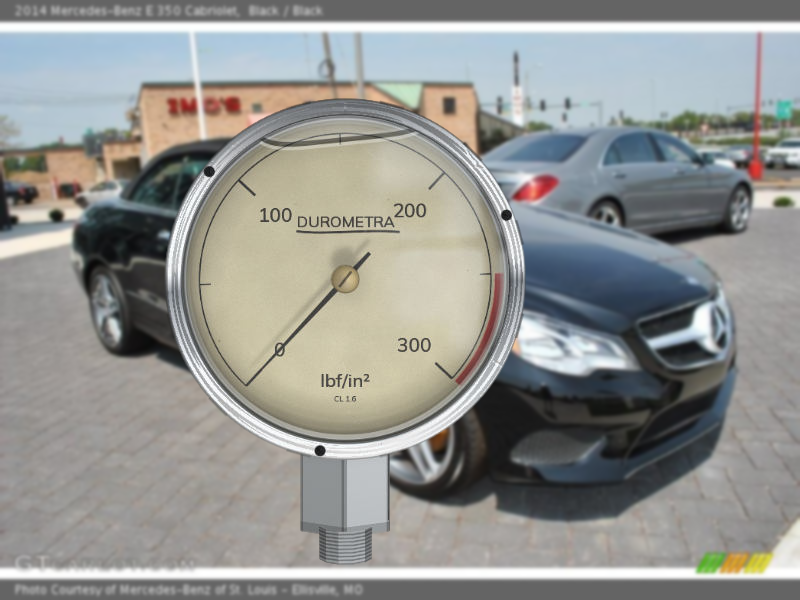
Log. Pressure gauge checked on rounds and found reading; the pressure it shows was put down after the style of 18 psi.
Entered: 0 psi
